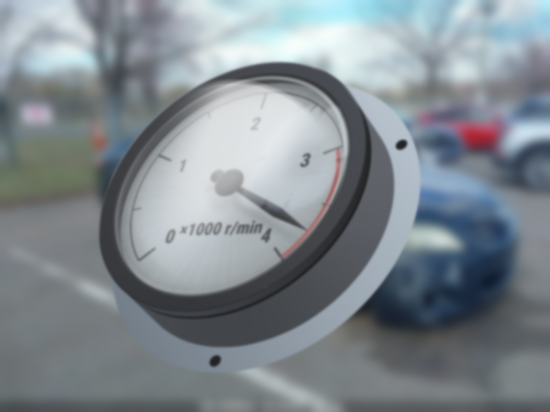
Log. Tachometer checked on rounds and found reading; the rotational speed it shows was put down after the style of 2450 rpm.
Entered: 3750 rpm
